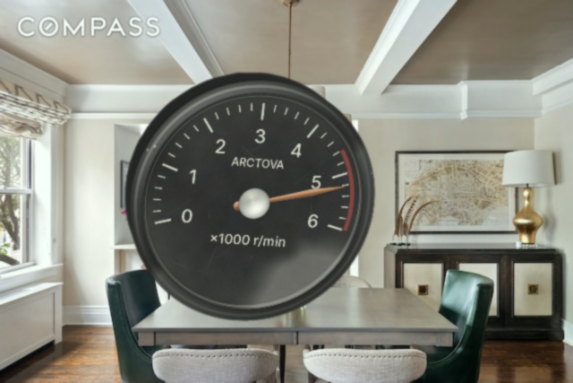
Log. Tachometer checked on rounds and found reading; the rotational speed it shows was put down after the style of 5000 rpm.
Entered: 5200 rpm
